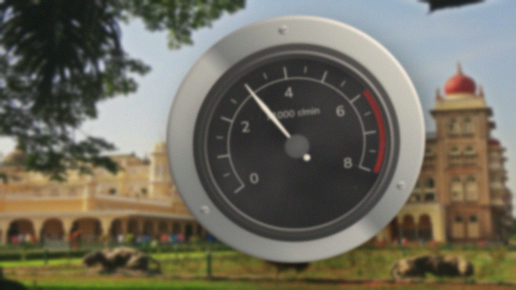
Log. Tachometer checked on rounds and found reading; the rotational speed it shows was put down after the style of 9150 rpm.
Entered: 3000 rpm
